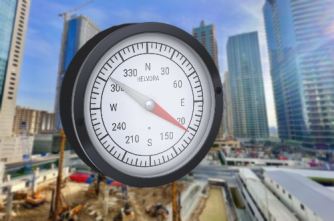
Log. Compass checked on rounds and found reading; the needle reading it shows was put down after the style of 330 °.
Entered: 125 °
